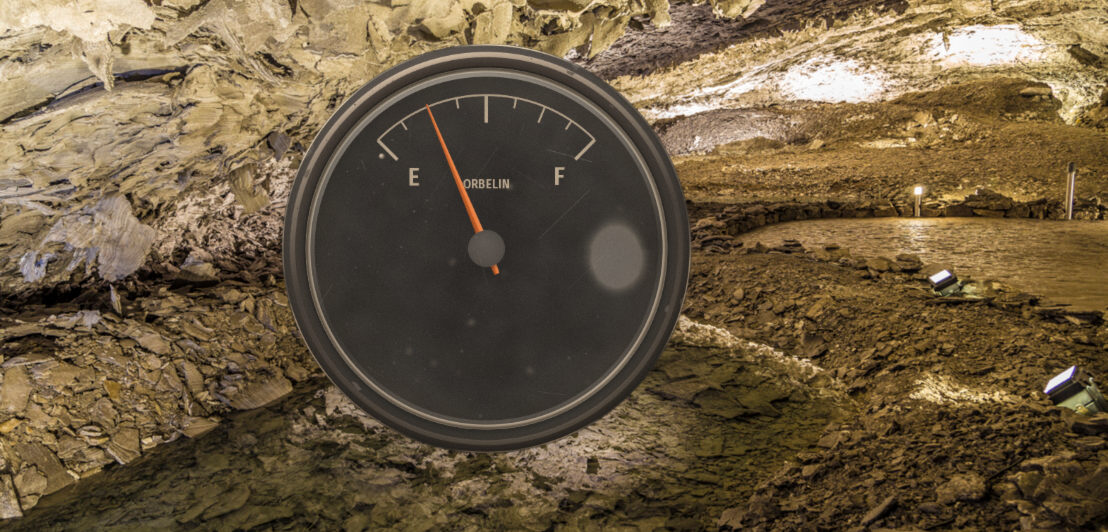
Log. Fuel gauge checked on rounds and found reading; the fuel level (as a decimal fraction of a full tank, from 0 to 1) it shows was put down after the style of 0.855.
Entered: 0.25
